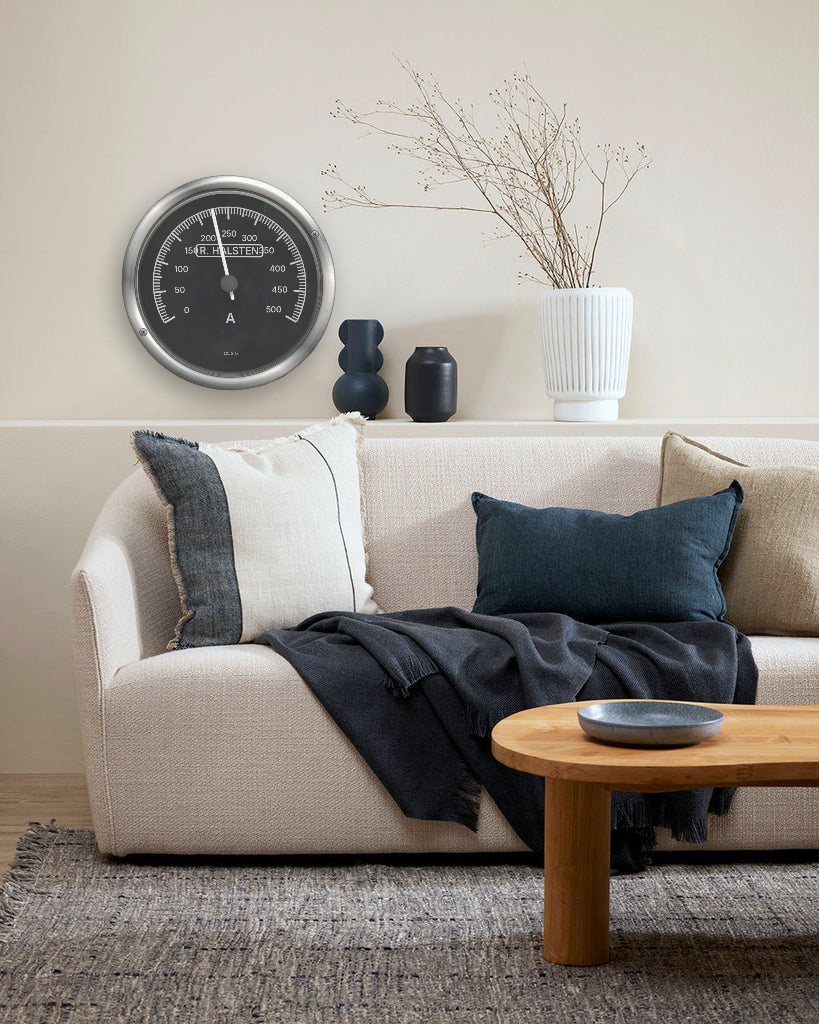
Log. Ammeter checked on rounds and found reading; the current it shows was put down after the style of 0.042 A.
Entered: 225 A
